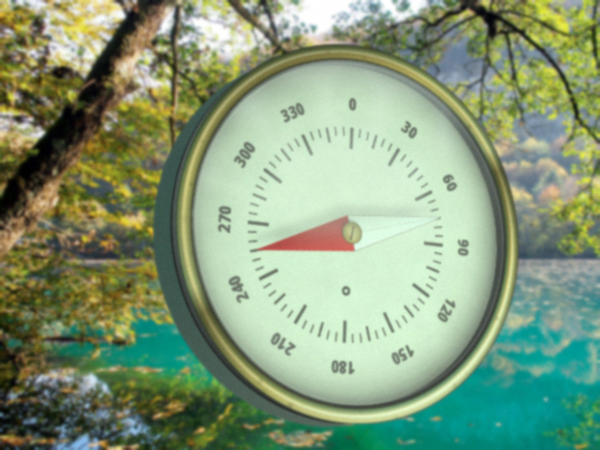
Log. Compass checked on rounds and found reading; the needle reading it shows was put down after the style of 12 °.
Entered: 255 °
